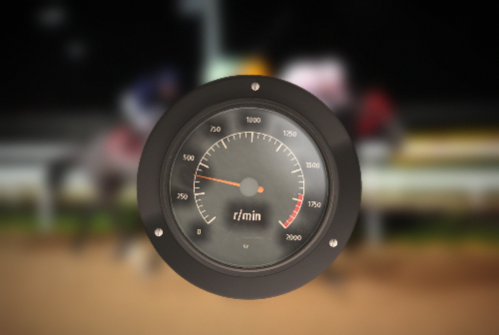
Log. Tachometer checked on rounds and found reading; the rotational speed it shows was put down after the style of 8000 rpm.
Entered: 400 rpm
